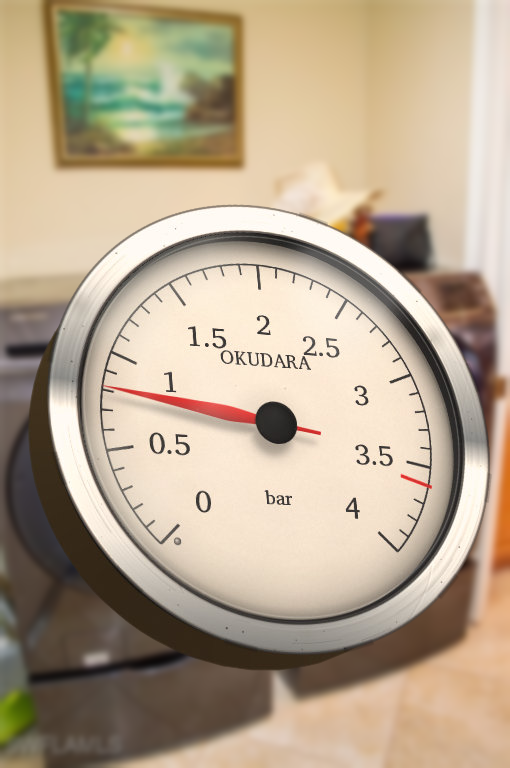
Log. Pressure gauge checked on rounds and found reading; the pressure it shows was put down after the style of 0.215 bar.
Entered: 0.8 bar
